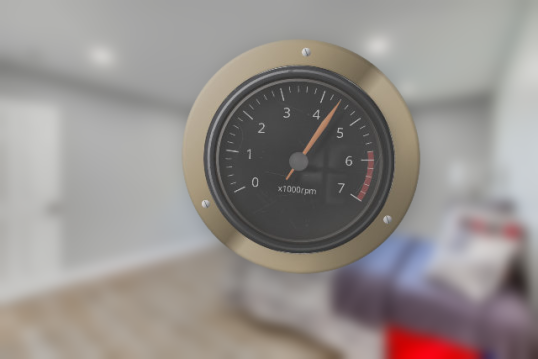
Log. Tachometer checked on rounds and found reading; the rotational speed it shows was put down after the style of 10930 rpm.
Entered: 4400 rpm
